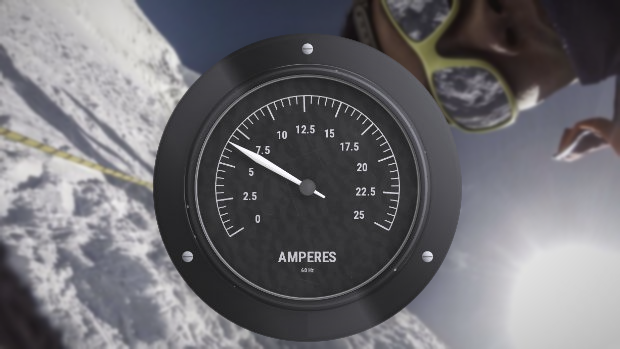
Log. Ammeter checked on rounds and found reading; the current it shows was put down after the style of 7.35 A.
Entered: 6.5 A
